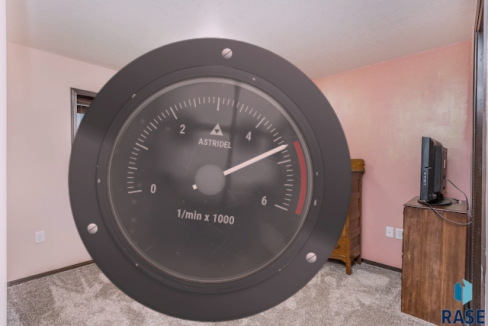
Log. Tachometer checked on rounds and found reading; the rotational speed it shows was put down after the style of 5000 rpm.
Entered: 4700 rpm
